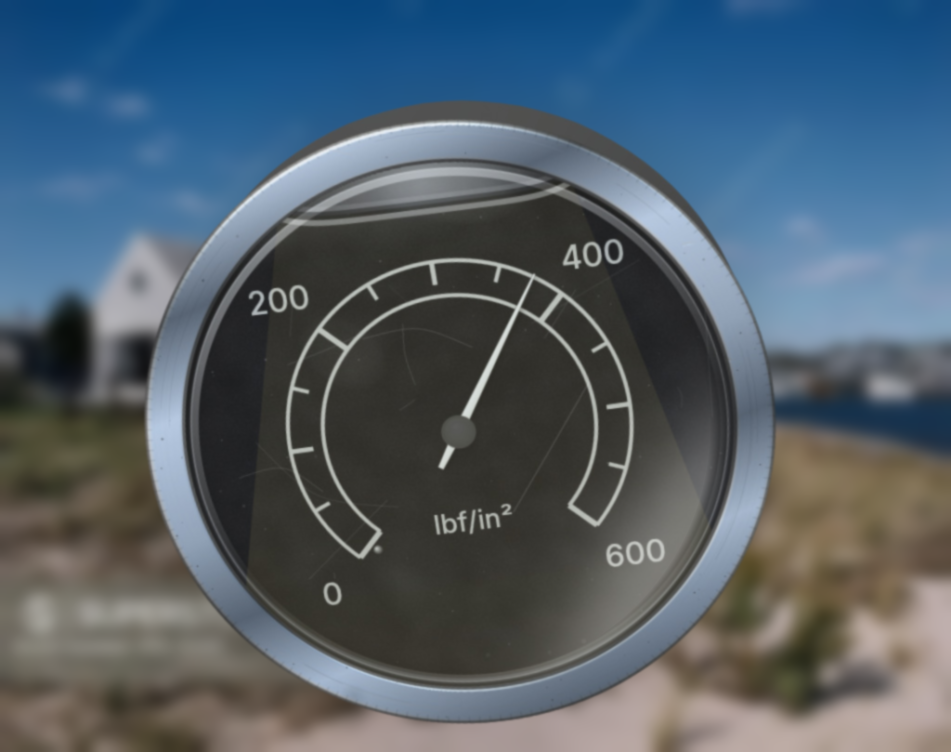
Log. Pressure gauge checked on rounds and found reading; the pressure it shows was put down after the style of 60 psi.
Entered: 375 psi
